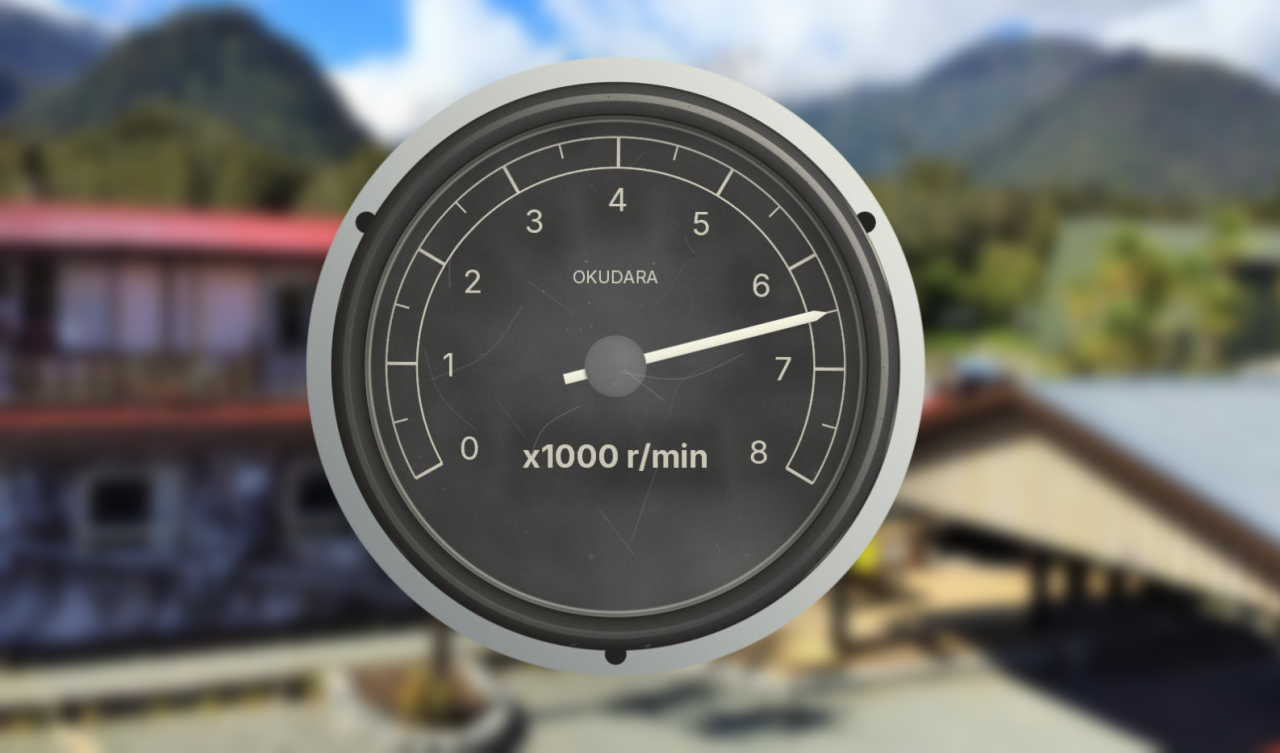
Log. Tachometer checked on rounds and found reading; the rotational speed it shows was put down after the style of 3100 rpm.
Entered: 6500 rpm
